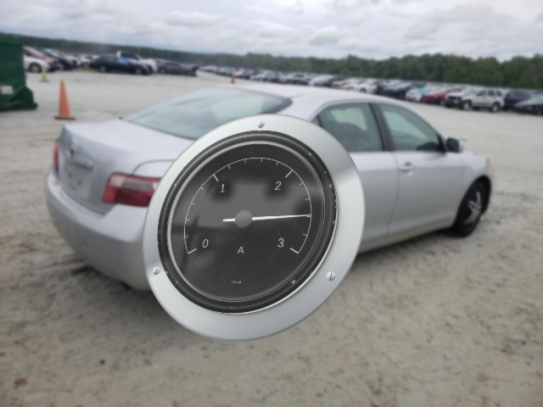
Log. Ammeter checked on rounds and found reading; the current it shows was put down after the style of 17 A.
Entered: 2.6 A
